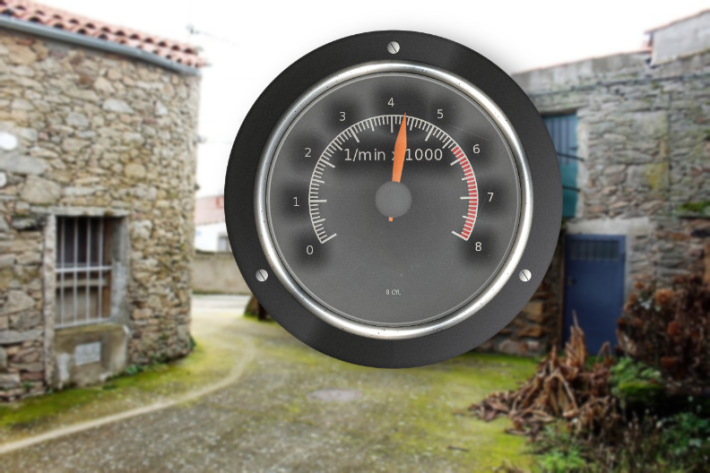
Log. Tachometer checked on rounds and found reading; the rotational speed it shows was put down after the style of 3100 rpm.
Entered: 4300 rpm
